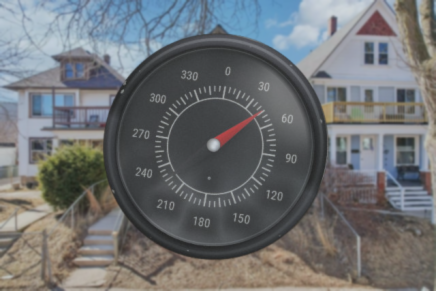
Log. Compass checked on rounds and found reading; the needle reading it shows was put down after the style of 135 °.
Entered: 45 °
